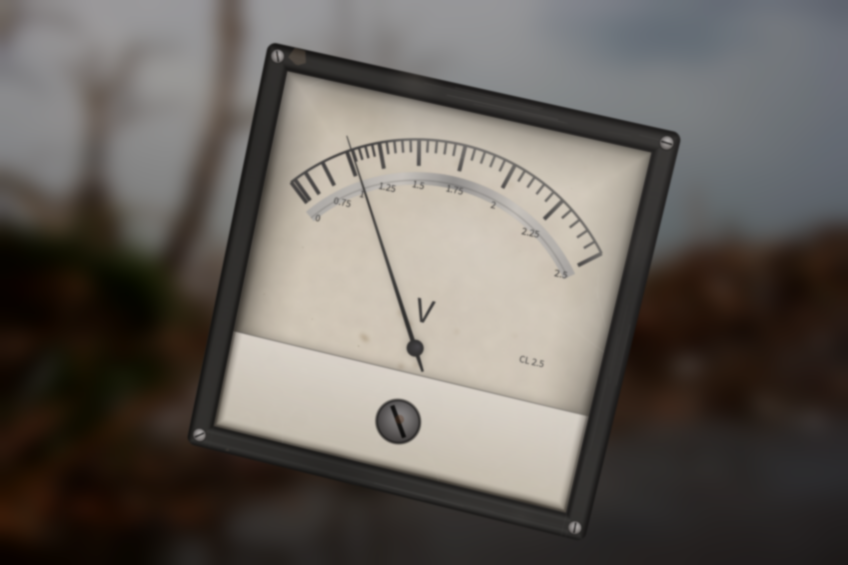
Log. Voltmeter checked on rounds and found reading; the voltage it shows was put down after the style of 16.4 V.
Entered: 1.05 V
